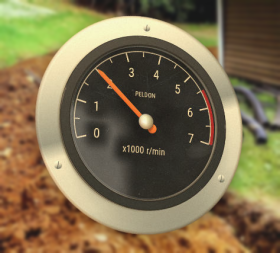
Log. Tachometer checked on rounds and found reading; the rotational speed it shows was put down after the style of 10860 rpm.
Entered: 2000 rpm
